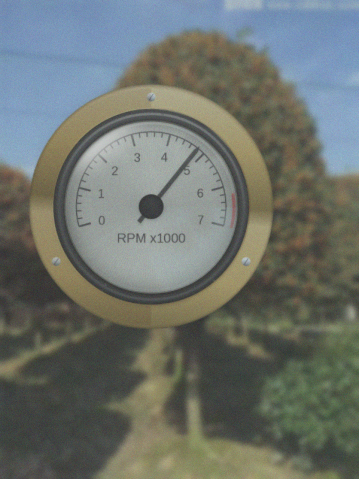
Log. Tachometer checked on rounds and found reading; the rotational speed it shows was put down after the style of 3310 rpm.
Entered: 4800 rpm
